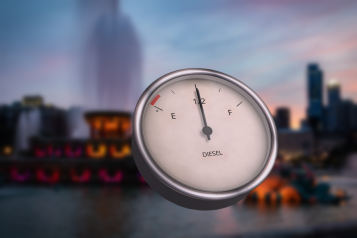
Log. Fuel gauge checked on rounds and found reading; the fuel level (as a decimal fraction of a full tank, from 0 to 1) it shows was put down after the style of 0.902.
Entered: 0.5
